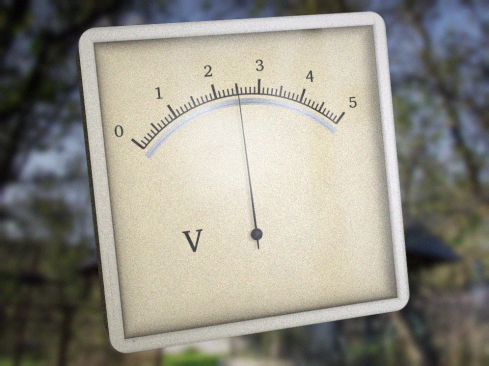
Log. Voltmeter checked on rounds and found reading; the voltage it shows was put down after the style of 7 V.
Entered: 2.5 V
